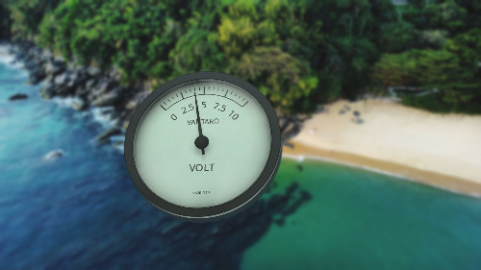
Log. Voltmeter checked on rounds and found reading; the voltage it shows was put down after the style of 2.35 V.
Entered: 4 V
